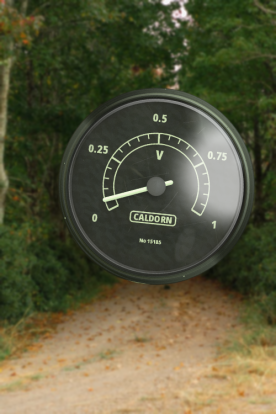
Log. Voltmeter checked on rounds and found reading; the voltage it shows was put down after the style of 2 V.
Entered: 0.05 V
